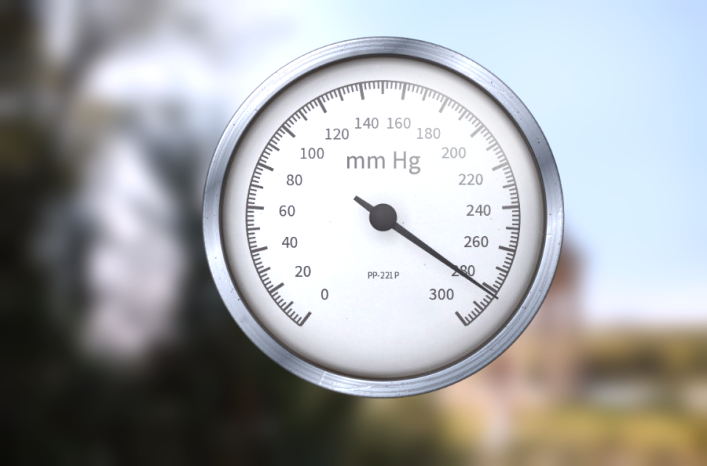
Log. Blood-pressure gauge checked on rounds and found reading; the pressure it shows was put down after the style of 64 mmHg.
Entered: 282 mmHg
